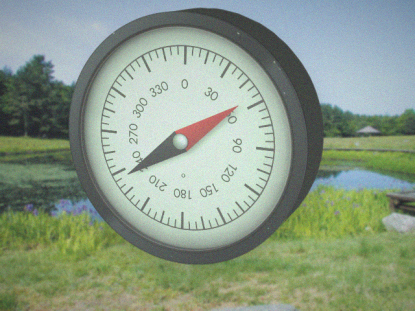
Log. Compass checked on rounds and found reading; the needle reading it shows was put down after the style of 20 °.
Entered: 55 °
